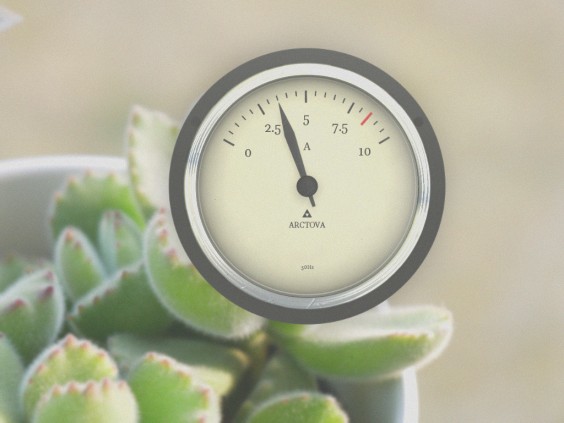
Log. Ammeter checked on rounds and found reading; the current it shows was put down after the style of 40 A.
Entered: 3.5 A
